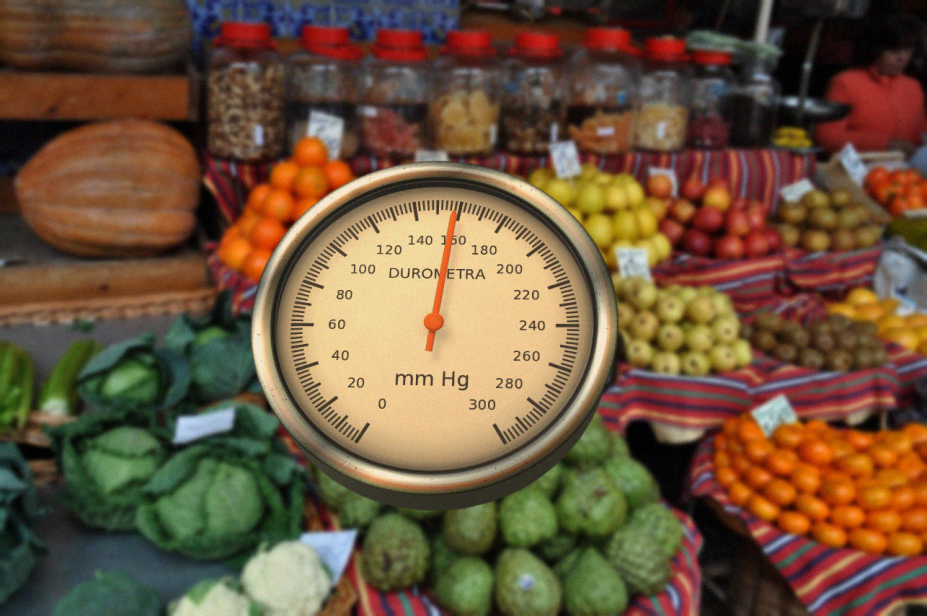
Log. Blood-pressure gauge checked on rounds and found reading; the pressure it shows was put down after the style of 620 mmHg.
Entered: 158 mmHg
